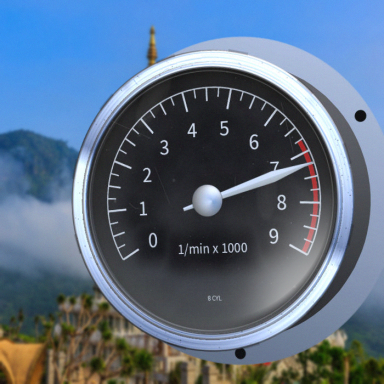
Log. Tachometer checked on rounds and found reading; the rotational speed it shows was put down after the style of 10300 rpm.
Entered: 7250 rpm
